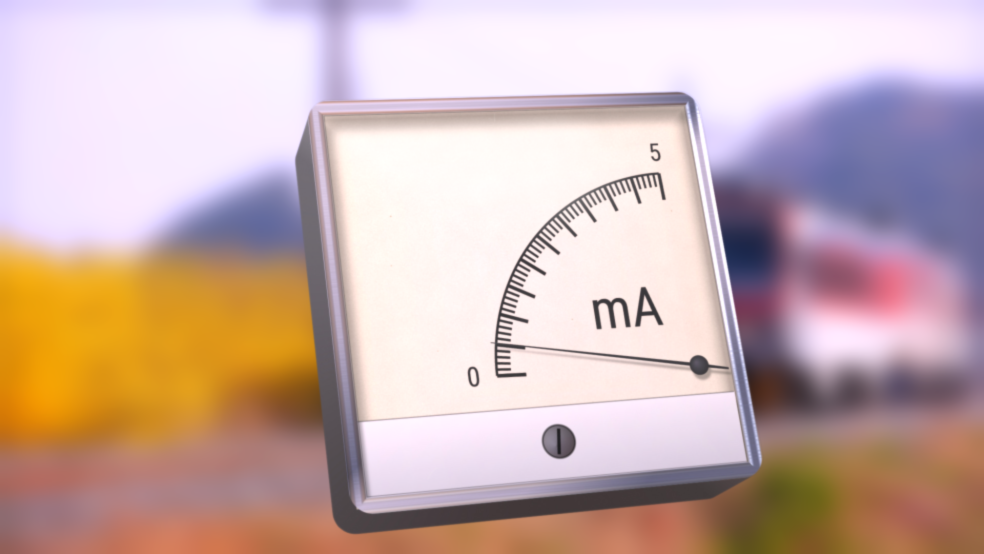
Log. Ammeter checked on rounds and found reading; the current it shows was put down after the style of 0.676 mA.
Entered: 0.5 mA
